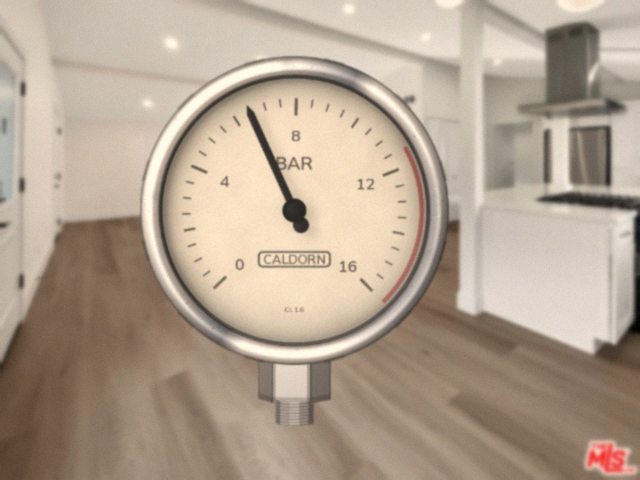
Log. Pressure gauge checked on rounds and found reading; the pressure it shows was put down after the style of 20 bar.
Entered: 6.5 bar
